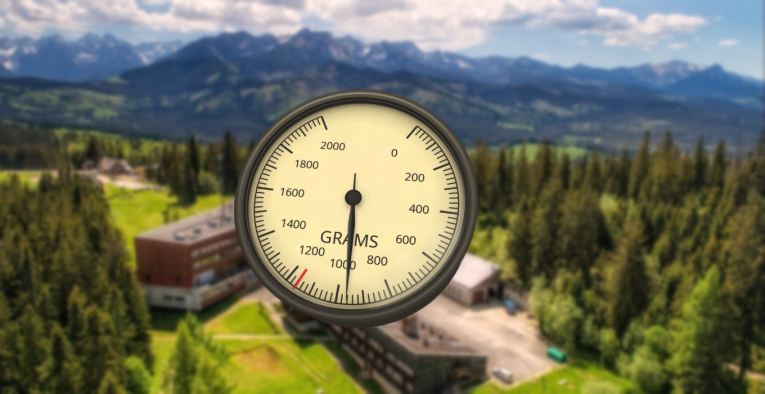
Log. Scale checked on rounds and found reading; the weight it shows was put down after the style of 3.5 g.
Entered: 960 g
